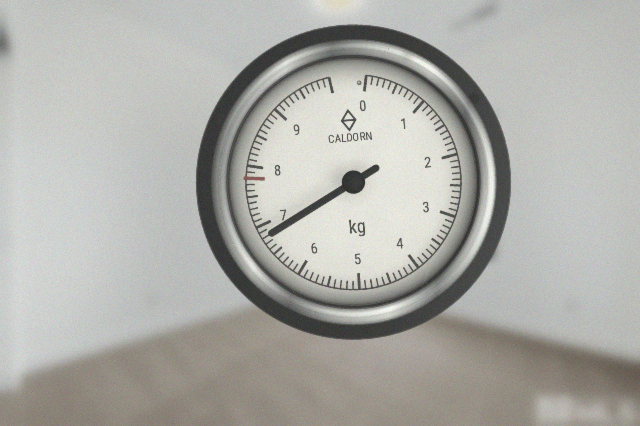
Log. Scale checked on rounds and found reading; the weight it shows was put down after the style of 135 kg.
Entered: 6.8 kg
